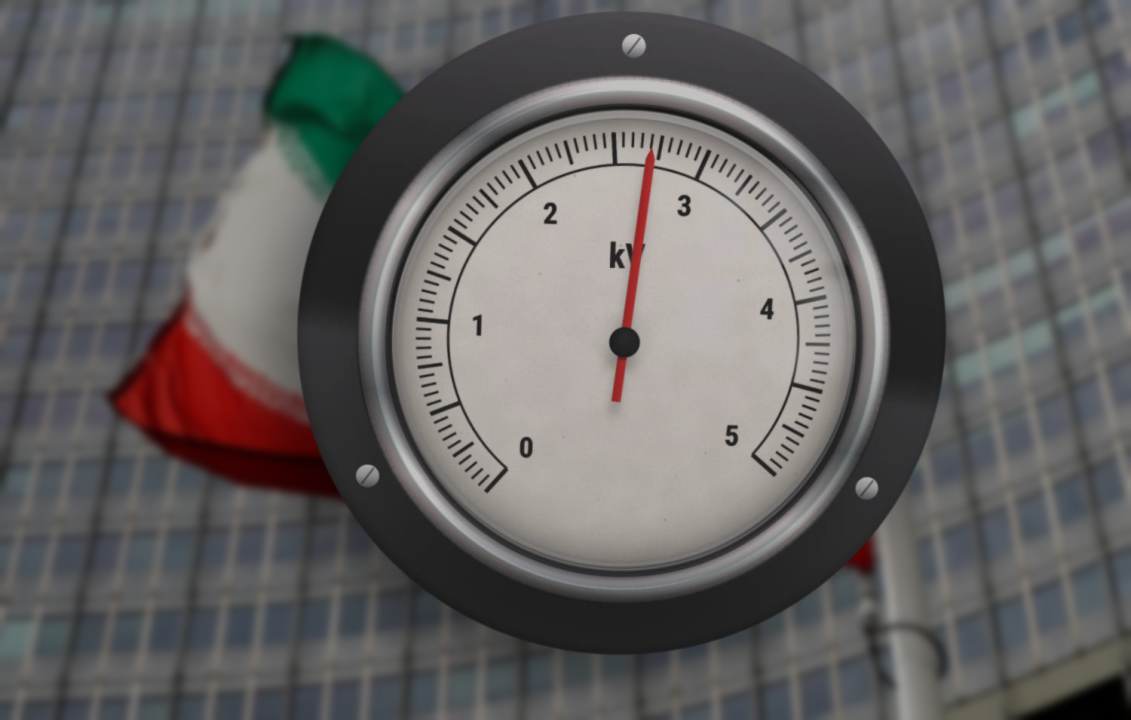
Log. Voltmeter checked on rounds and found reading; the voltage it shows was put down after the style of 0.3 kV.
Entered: 2.7 kV
